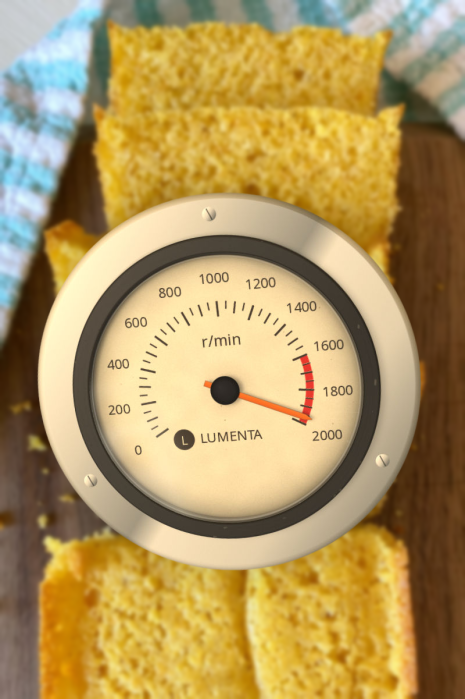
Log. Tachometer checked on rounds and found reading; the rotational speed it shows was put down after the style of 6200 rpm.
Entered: 1950 rpm
